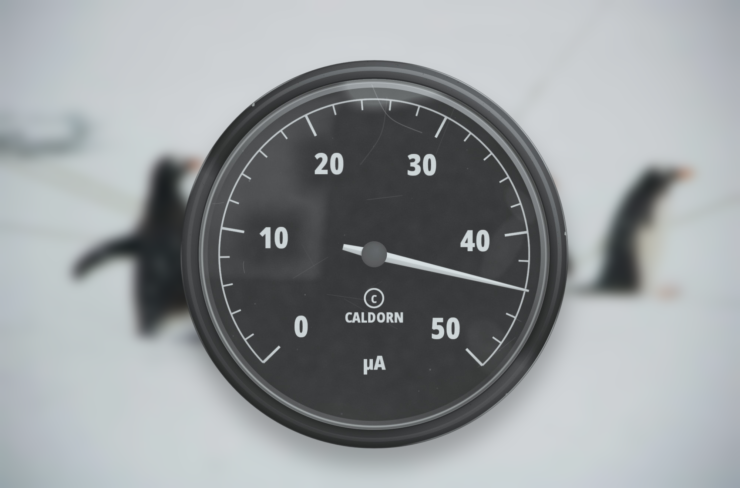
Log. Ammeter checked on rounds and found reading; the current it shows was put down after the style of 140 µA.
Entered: 44 µA
